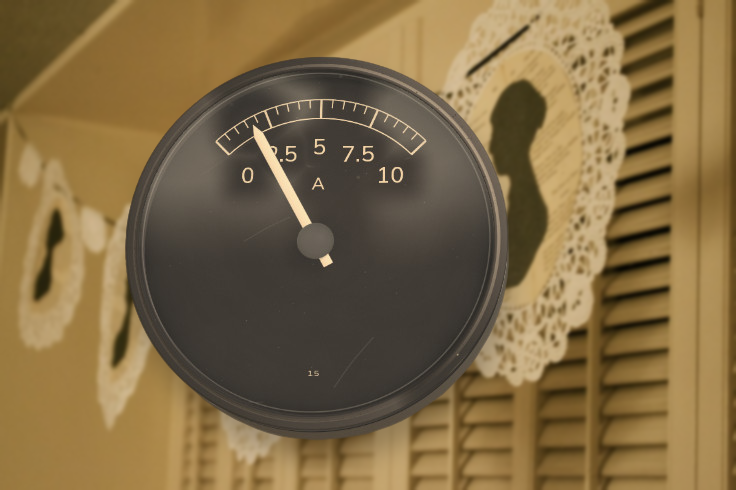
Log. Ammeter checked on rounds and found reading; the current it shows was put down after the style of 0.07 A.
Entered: 1.75 A
